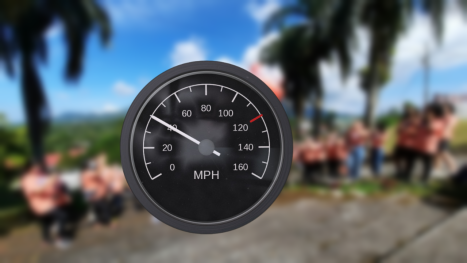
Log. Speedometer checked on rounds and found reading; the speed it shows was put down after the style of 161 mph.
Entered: 40 mph
